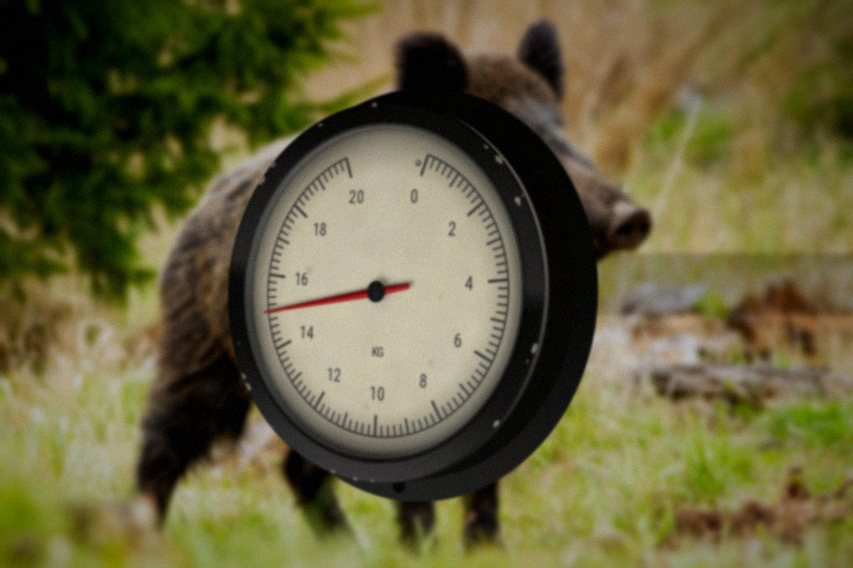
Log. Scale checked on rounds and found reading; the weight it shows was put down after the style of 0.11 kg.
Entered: 15 kg
